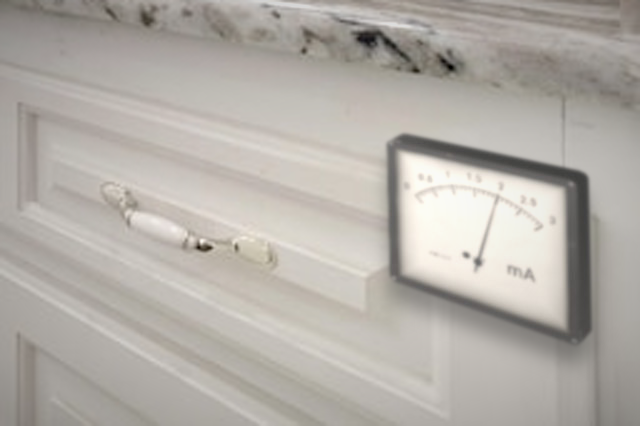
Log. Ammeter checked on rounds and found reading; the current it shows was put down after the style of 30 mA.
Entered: 2 mA
